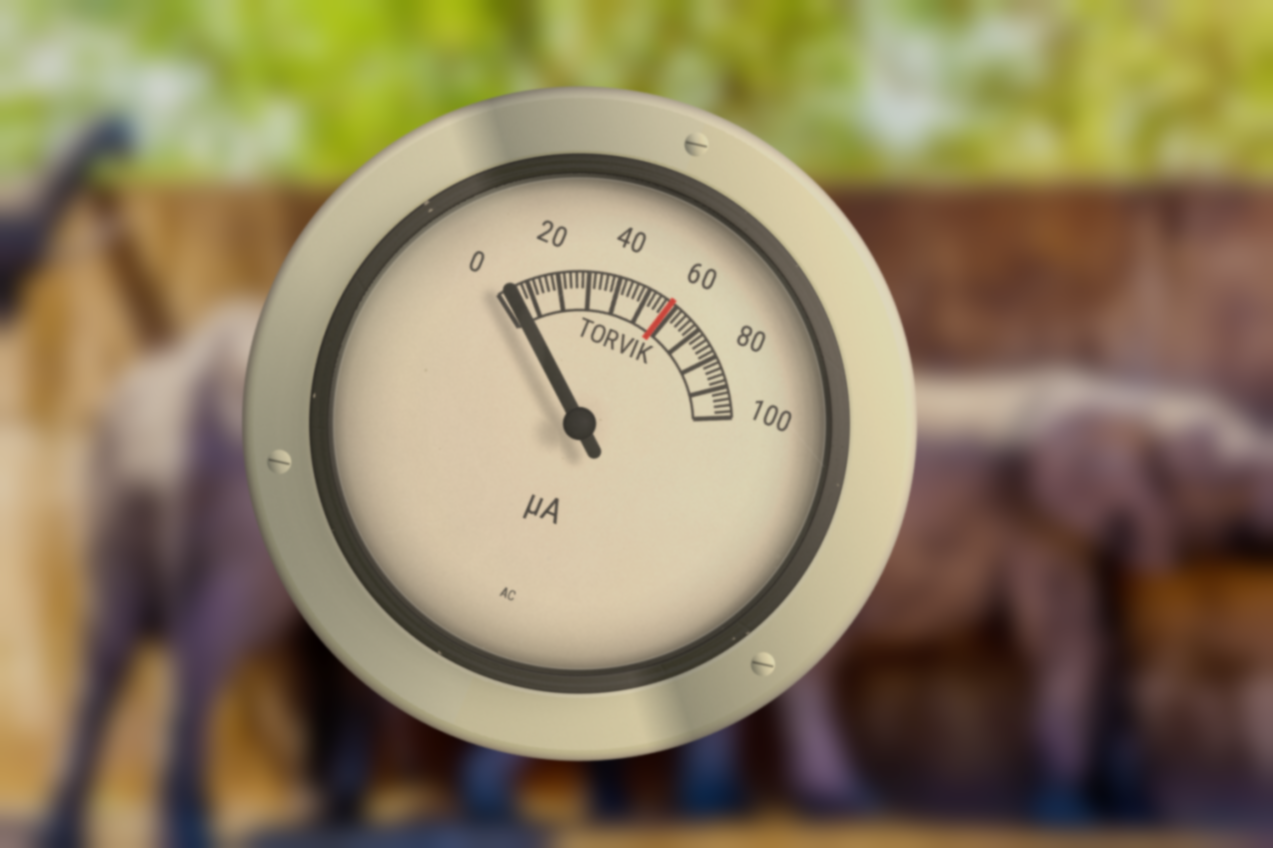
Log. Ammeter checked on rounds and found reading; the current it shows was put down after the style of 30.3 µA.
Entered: 4 µA
